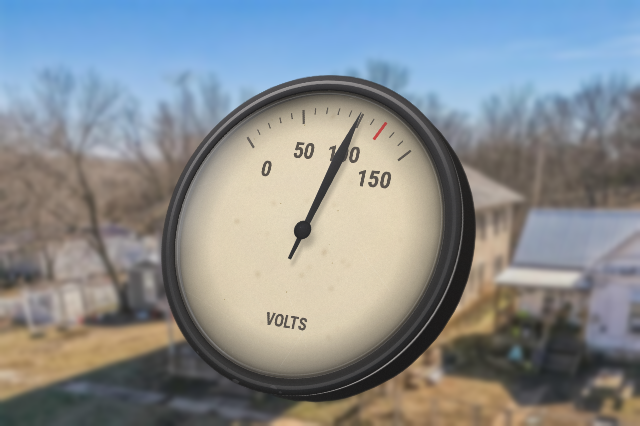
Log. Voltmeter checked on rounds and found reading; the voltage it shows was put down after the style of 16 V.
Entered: 100 V
